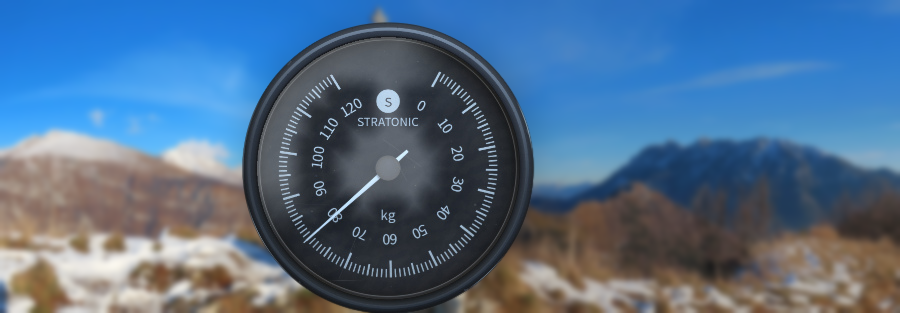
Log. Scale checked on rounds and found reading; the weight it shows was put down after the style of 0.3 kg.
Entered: 80 kg
